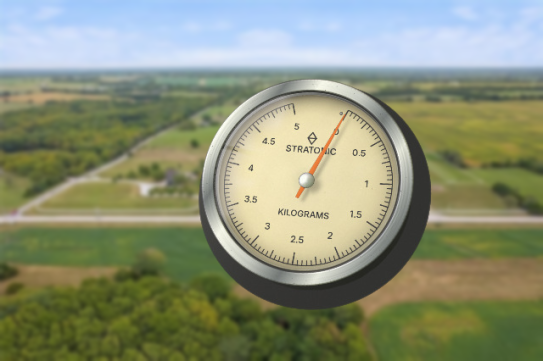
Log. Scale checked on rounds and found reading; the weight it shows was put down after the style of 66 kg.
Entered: 0 kg
